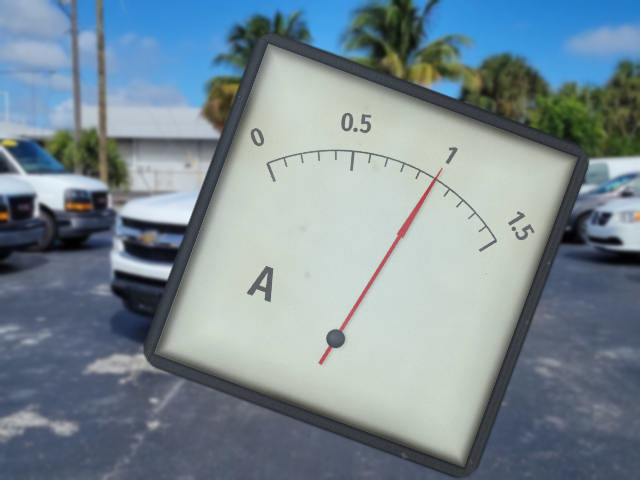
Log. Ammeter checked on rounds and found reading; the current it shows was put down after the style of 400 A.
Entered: 1 A
